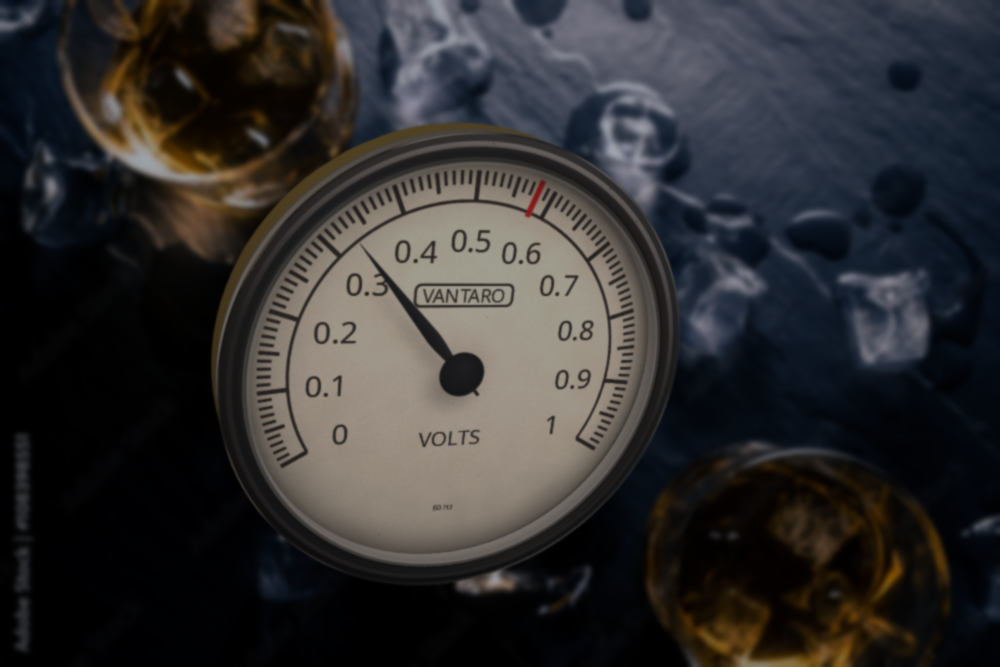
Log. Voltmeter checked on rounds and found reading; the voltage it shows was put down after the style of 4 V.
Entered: 0.33 V
